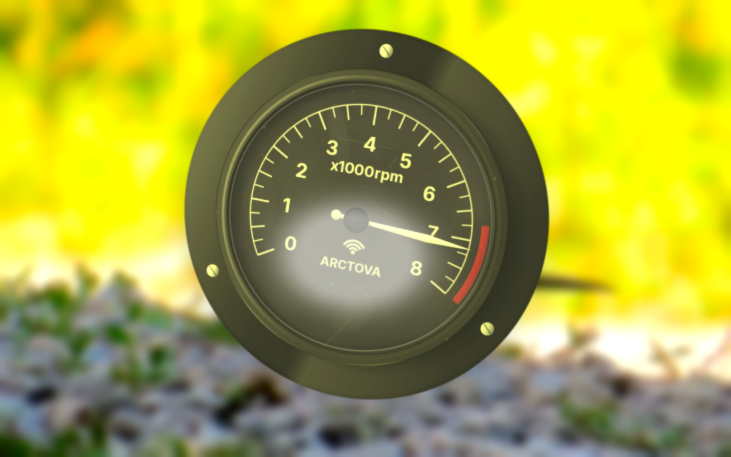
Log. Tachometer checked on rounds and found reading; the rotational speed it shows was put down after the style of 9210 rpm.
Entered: 7125 rpm
